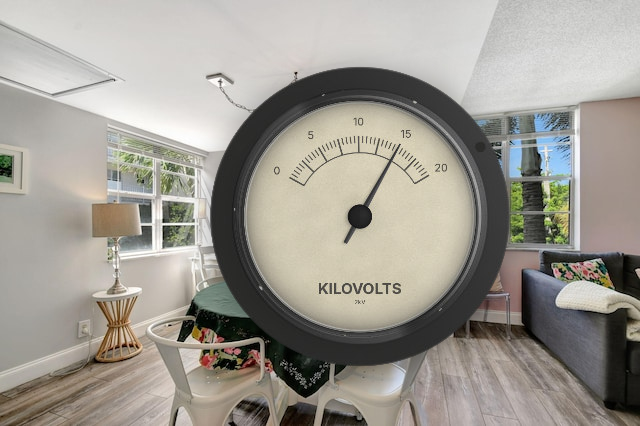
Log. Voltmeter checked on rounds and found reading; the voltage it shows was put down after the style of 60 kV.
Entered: 15 kV
